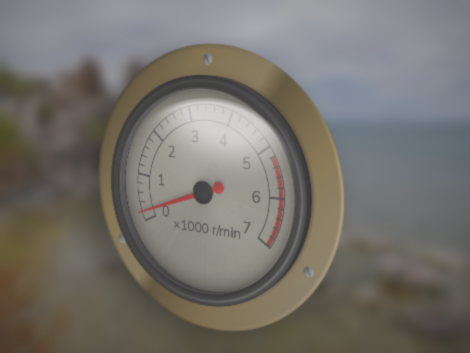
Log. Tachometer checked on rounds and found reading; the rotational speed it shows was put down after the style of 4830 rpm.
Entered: 200 rpm
